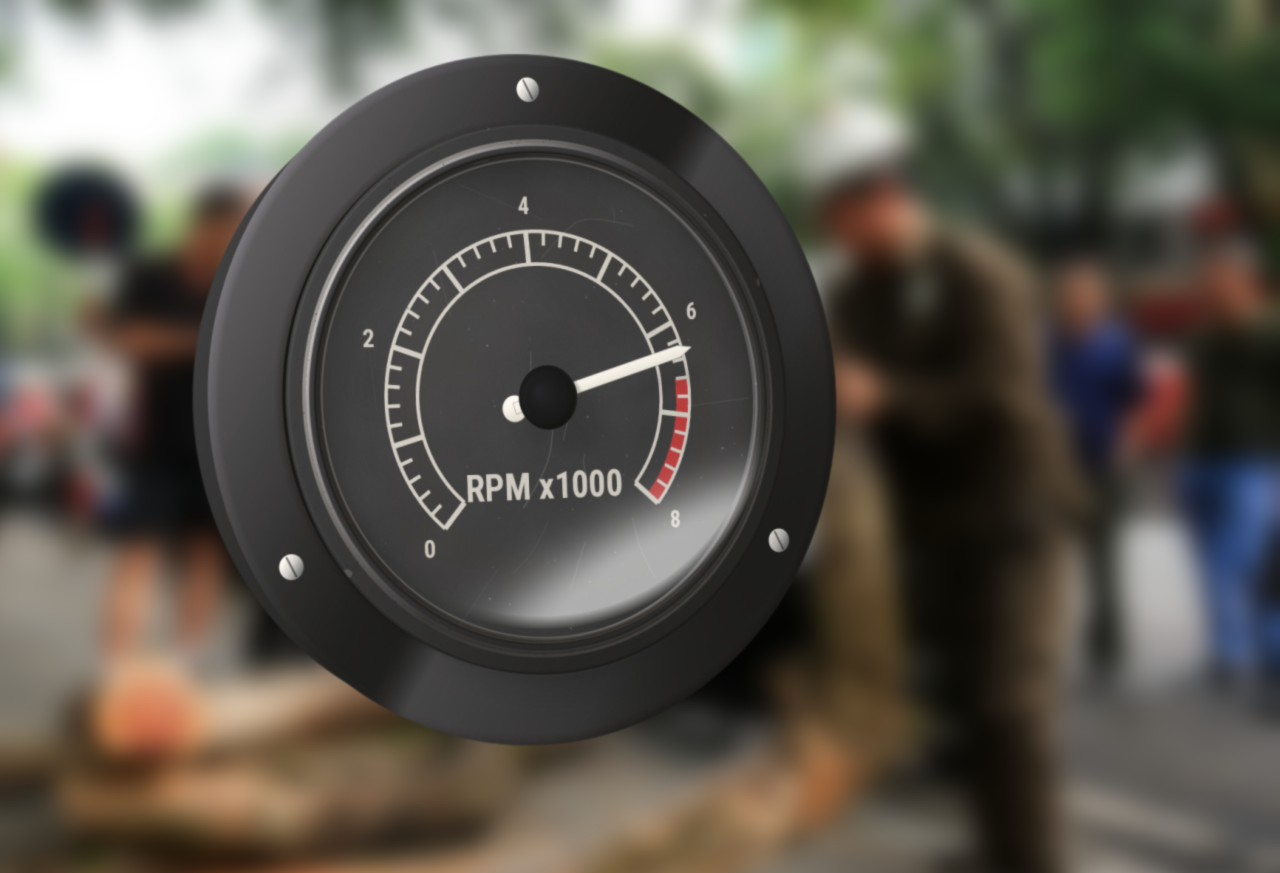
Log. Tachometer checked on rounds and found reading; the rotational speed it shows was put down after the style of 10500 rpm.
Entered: 6300 rpm
